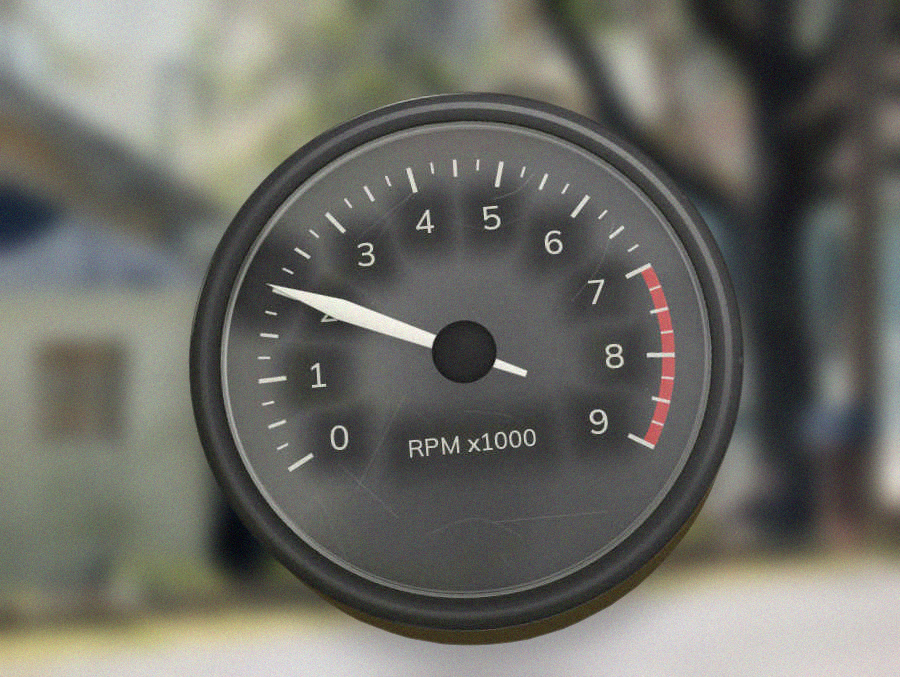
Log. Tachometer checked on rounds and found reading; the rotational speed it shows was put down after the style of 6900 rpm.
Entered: 2000 rpm
